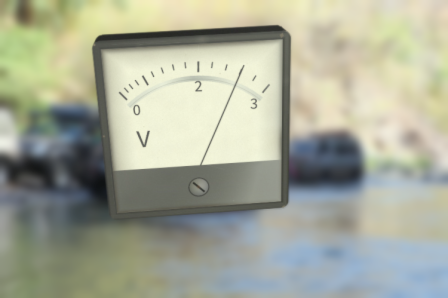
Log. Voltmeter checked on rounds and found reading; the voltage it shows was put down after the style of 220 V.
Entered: 2.6 V
